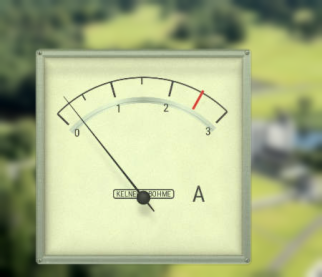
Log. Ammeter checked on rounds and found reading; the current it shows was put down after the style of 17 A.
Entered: 0.25 A
